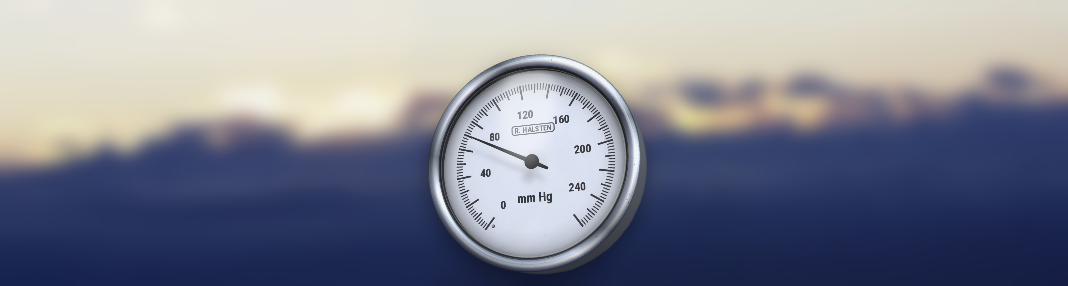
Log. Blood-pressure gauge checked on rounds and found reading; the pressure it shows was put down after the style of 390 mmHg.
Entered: 70 mmHg
